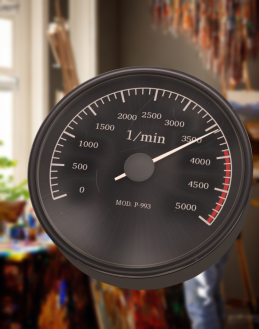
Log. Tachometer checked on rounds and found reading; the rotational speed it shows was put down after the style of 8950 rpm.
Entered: 3600 rpm
